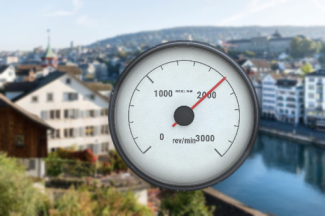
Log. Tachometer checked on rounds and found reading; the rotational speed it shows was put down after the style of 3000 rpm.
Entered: 2000 rpm
